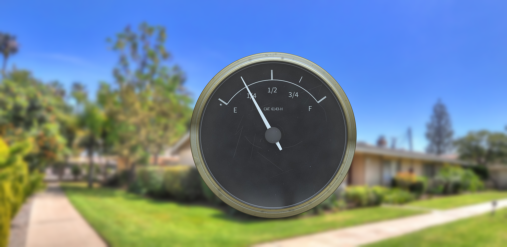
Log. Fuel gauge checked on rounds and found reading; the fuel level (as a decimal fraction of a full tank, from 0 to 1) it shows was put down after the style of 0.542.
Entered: 0.25
